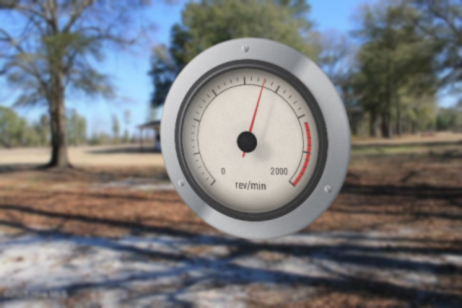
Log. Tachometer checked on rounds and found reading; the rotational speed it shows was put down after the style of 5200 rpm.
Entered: 1150 rpm
